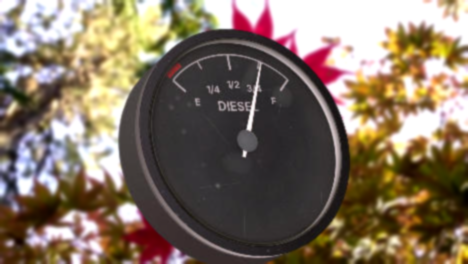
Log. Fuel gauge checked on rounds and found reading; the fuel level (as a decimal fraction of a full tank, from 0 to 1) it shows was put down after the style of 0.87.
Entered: 0.75
